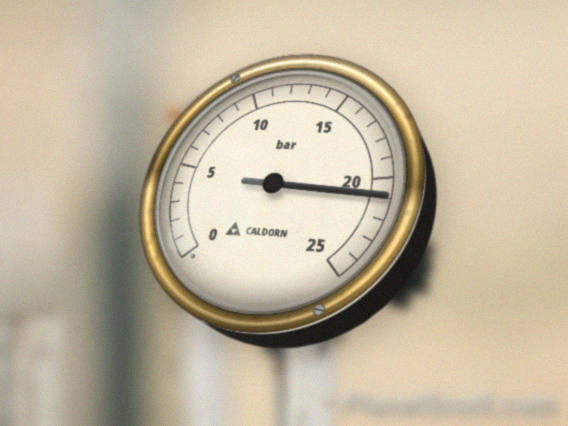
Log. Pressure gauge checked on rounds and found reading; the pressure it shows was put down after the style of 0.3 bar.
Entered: 21 bar
